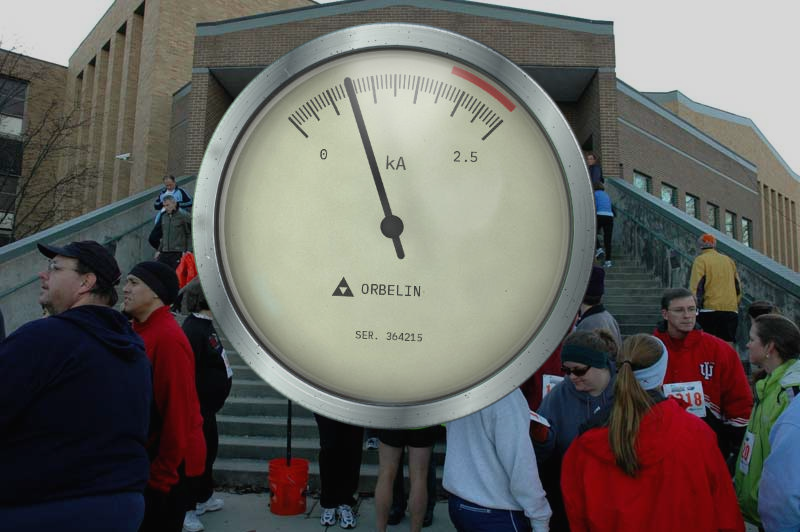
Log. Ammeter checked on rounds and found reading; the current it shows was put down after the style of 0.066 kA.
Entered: 0.75 kA
